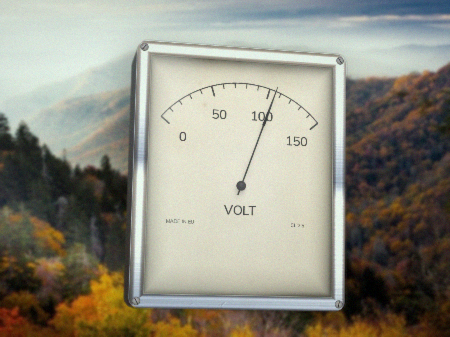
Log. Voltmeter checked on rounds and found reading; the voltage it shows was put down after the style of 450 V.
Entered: 105 V
